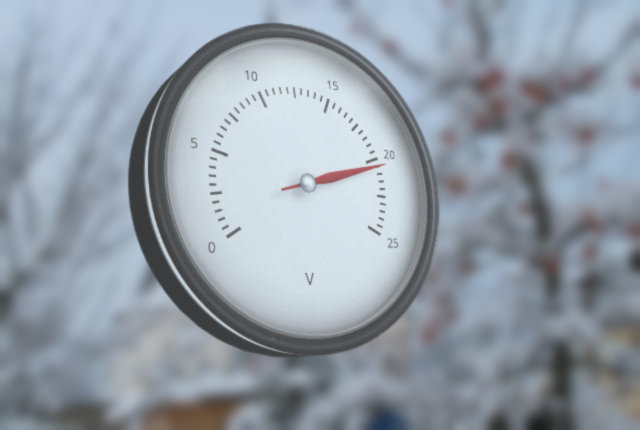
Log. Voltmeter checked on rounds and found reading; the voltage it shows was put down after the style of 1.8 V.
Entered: 20.5 V
